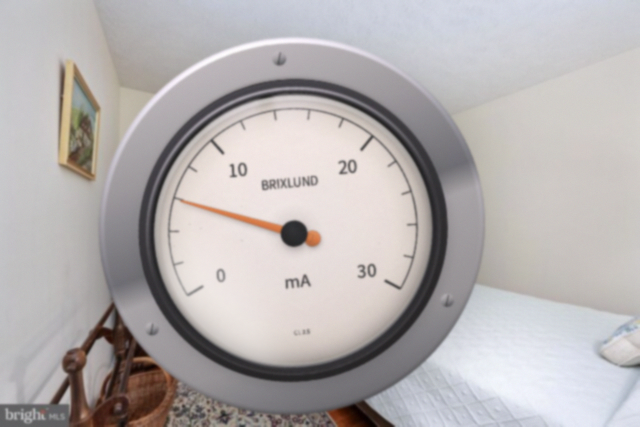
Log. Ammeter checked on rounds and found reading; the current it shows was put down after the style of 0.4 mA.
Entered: 6 mA
